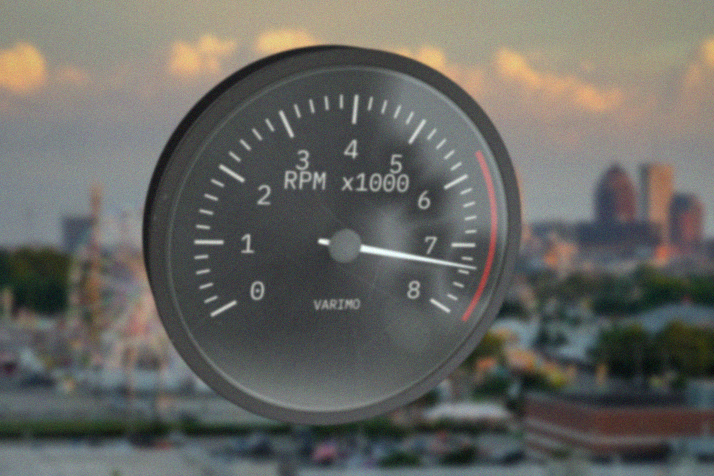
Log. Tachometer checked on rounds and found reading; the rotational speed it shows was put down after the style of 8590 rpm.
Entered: 7300 rpm
